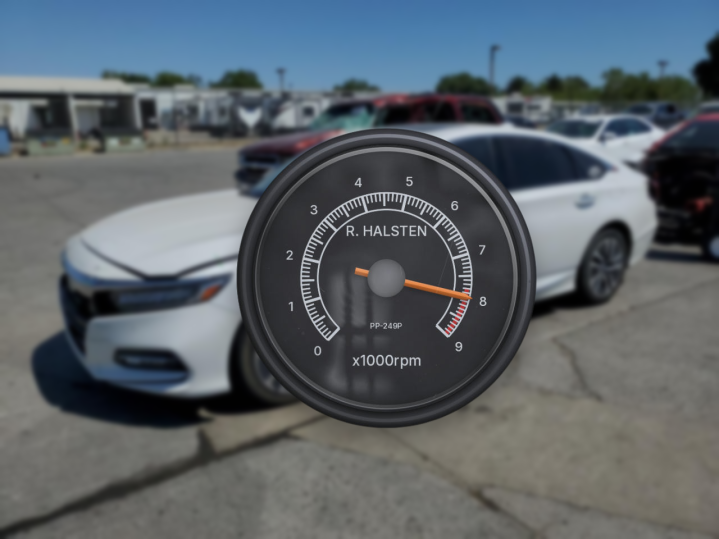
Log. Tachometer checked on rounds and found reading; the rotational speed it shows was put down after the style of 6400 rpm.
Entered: 8000 rpm
